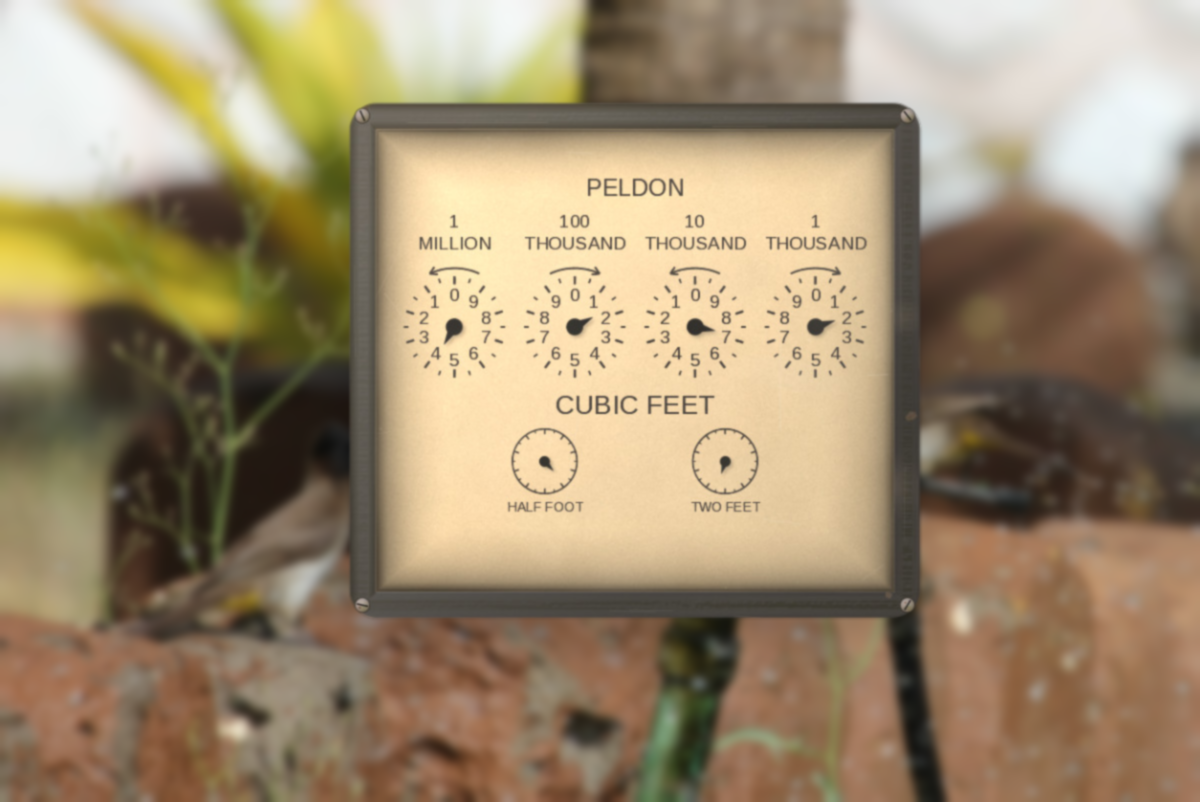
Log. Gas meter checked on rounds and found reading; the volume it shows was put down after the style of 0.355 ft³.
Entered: 417200 ft³
